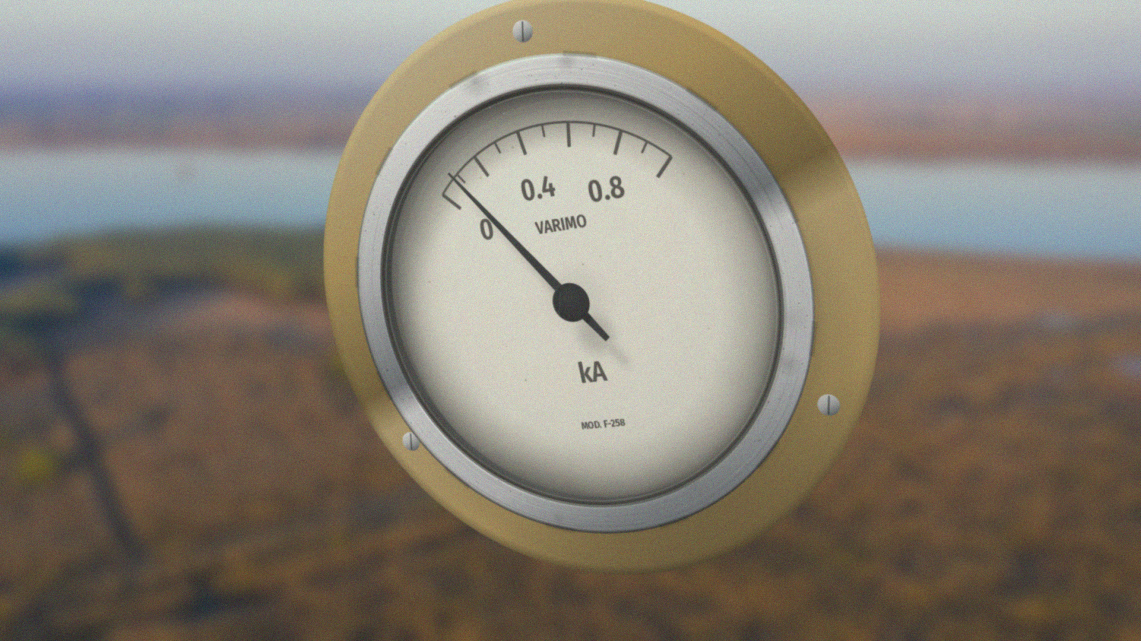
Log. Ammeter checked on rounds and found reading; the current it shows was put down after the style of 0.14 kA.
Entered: 0.1 kA
